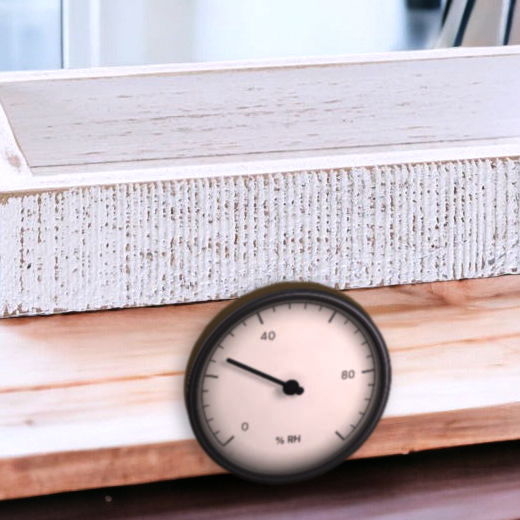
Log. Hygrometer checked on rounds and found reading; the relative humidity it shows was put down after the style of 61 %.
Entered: 26 %
